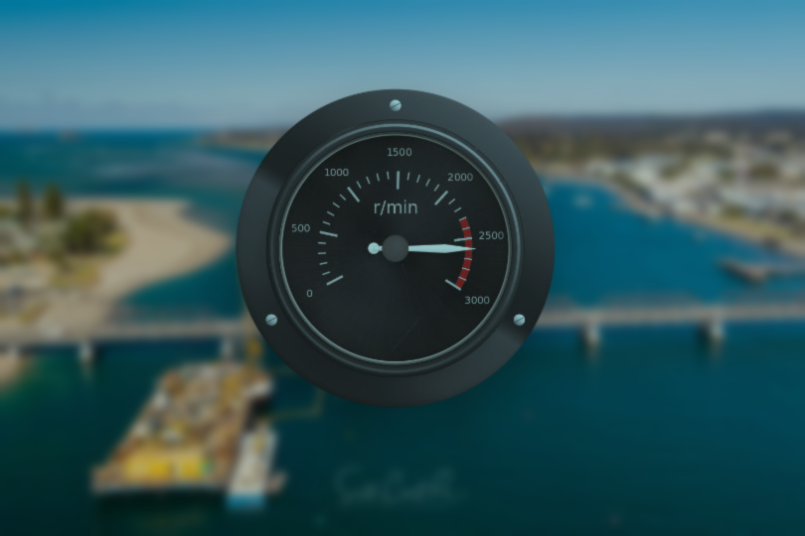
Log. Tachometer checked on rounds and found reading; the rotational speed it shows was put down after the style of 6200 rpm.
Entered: 2600 rpm
